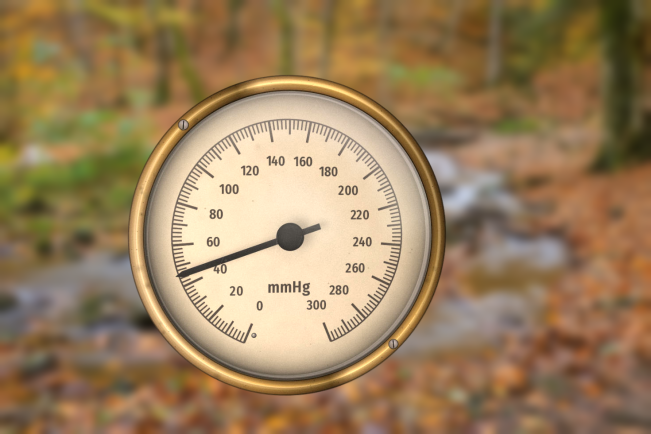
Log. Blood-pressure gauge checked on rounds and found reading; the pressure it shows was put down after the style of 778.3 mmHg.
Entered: 46 mmHg
